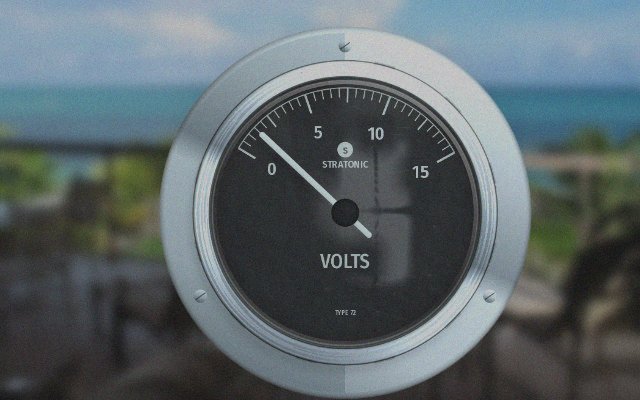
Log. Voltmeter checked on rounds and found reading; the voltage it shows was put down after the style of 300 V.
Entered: 1.5 V
